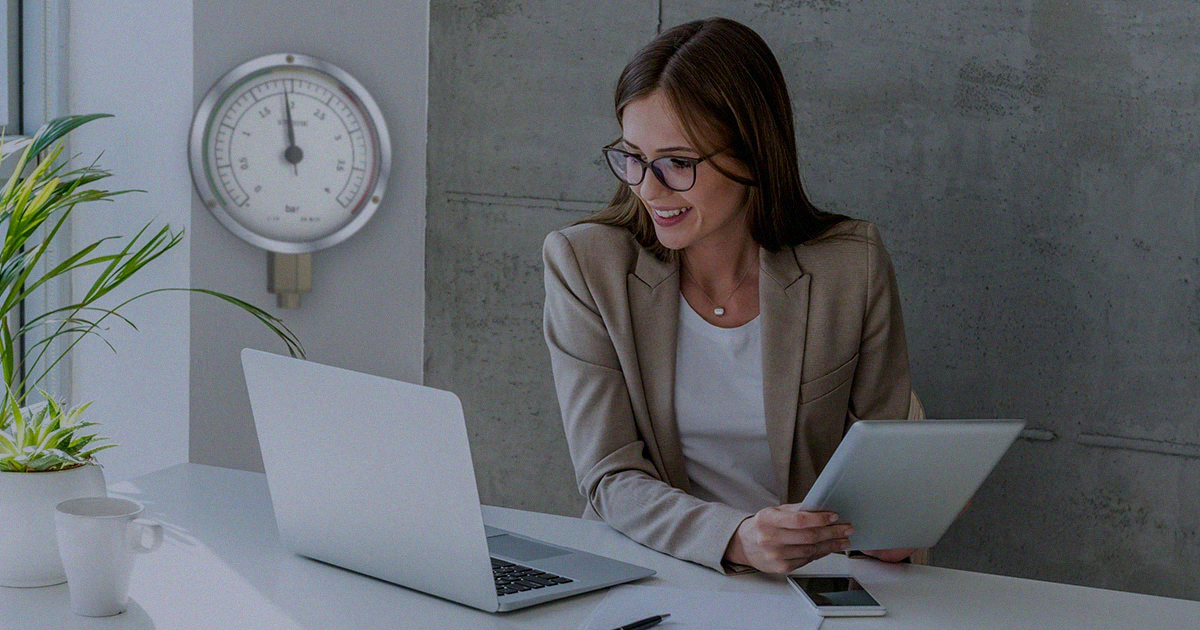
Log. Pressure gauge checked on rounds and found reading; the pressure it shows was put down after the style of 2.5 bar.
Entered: 1.9 bar
